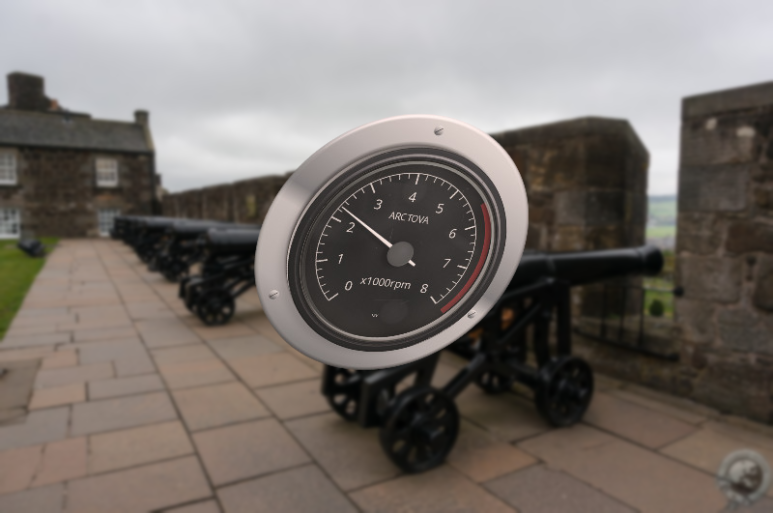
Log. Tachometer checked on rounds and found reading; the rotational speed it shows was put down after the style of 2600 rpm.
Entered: 2300 rpm
